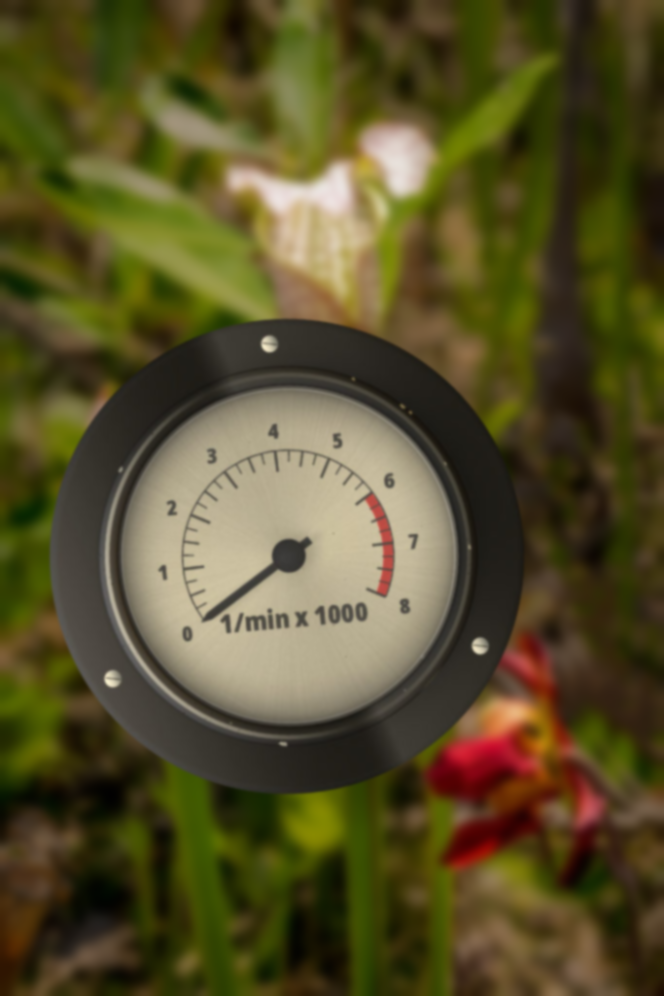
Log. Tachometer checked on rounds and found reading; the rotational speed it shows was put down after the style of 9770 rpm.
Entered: 0 rpm
